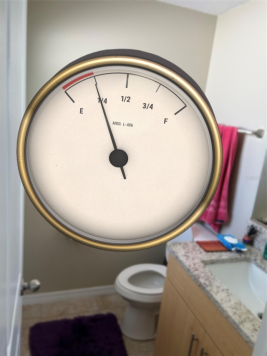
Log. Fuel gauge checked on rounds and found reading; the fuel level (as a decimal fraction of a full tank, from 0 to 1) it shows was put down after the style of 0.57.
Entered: 0.25
